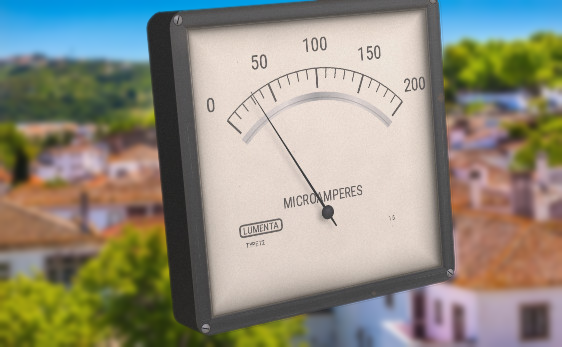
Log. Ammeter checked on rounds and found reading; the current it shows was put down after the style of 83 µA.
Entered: 30 µA
